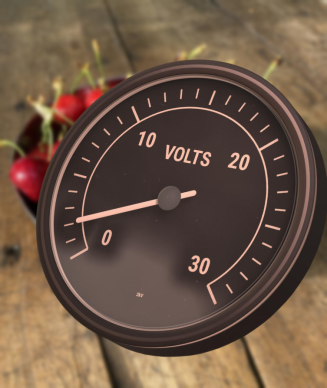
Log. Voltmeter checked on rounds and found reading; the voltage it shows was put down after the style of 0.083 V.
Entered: 2 V
